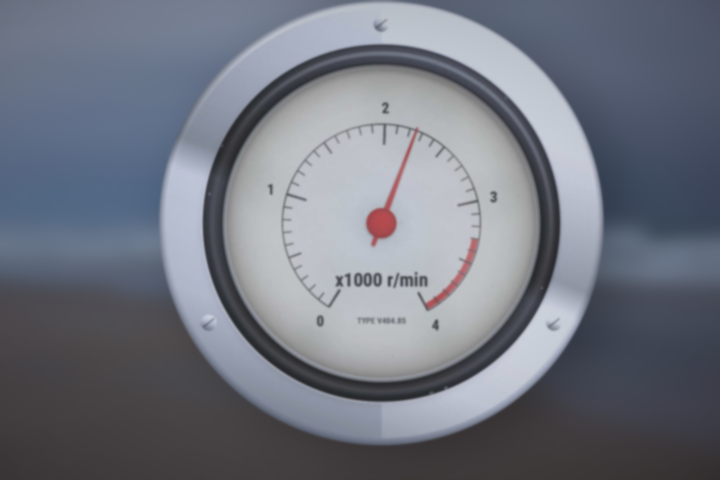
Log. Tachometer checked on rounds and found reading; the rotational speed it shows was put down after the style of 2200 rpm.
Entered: 2250 rpm
